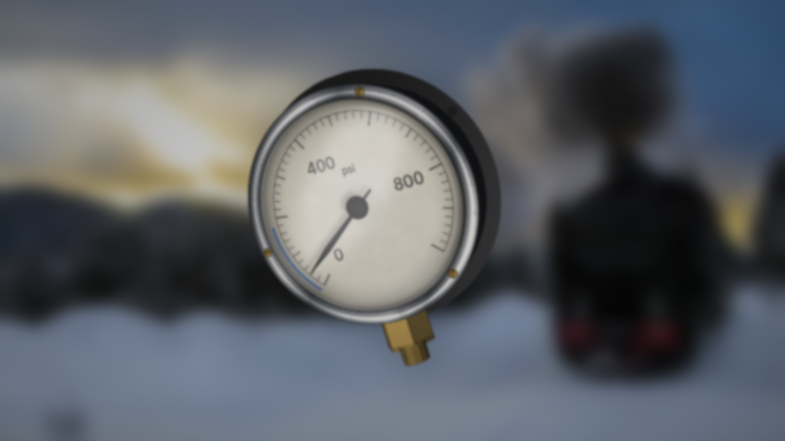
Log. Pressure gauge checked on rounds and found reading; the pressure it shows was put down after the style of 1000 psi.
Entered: 40 psi
